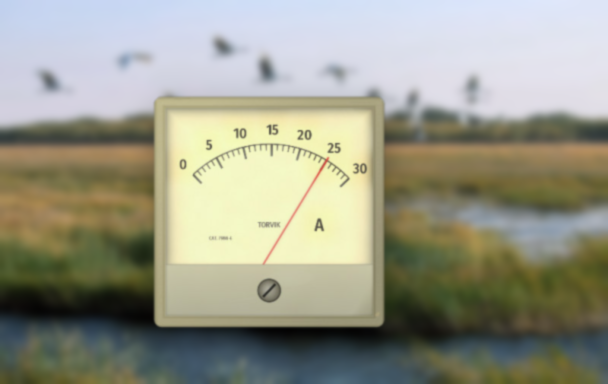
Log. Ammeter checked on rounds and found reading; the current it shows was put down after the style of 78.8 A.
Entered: 25 A
